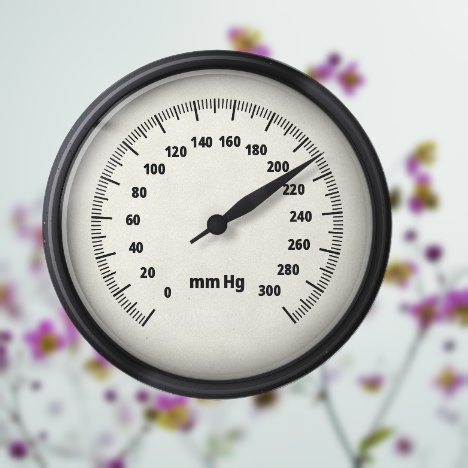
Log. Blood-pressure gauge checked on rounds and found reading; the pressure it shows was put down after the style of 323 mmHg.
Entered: 210 mmHg
